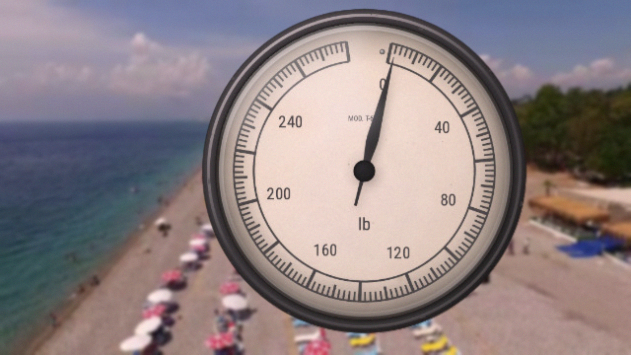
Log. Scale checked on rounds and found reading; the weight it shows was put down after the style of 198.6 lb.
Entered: 2 lb
